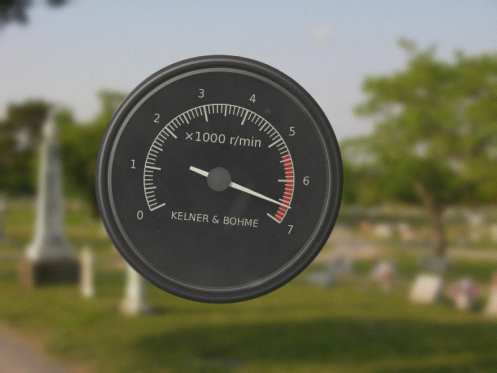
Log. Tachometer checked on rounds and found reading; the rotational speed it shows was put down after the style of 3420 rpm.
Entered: 6600 rpm
